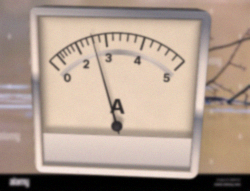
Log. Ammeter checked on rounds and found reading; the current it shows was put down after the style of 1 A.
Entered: 2.6 A
